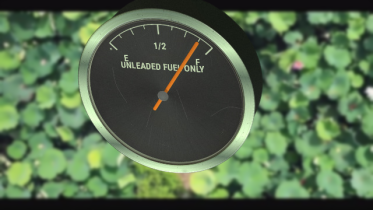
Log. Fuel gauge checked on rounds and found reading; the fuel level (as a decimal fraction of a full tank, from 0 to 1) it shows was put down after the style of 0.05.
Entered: 0.875
